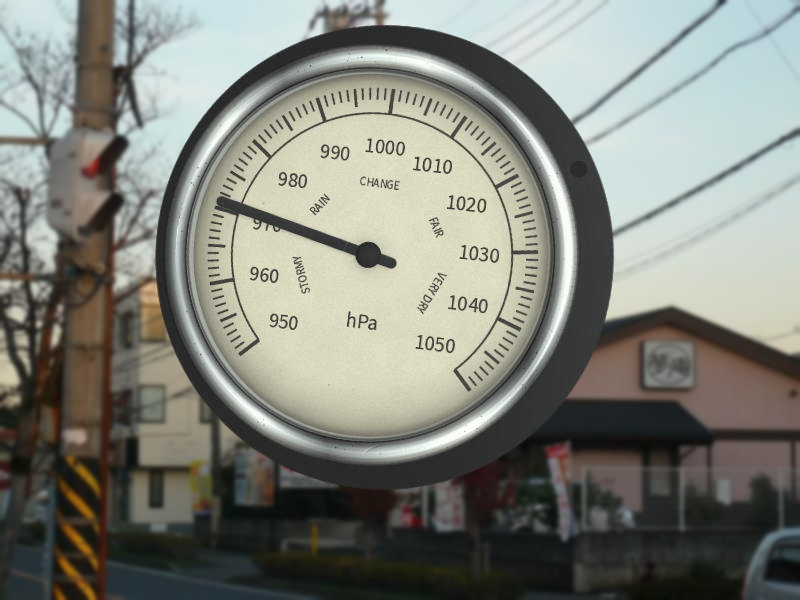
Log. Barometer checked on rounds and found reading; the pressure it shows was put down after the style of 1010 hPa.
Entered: 971 hPa
